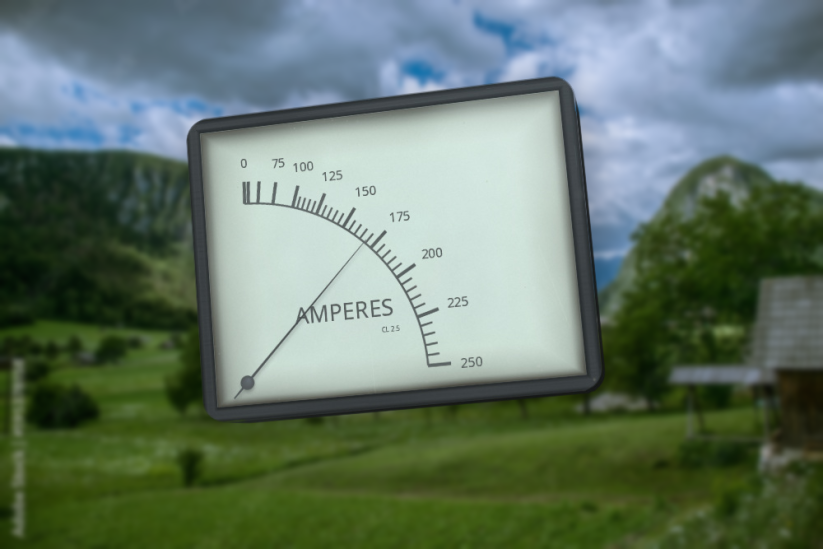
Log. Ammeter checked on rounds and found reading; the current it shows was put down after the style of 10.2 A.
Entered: 170 A
